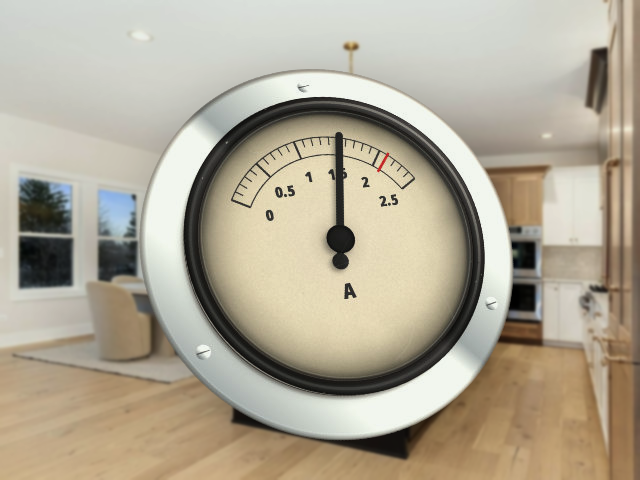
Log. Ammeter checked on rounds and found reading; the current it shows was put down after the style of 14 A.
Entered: 1.5 A
